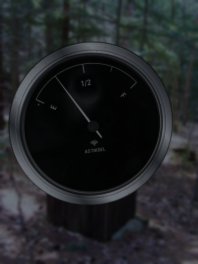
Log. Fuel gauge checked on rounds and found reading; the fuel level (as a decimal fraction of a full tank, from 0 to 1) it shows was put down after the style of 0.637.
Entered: 0.25
